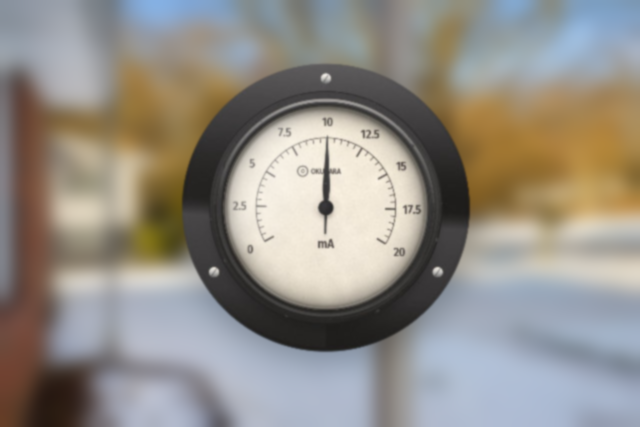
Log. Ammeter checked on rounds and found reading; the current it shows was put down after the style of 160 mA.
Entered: 10 mA
